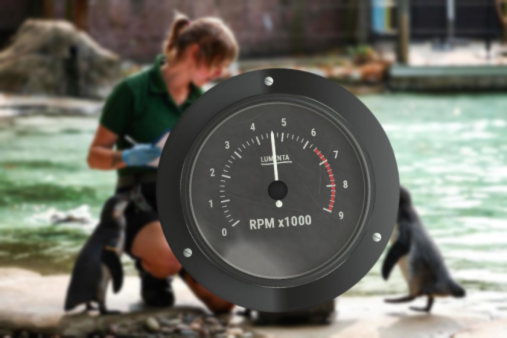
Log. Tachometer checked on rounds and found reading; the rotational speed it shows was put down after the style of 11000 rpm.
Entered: 4600 rpm
